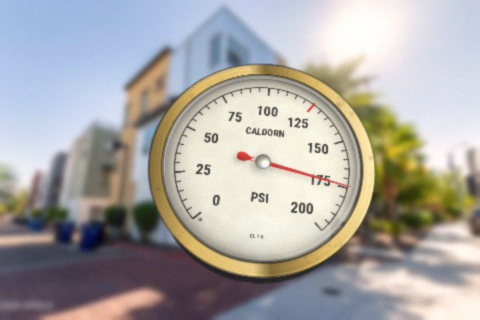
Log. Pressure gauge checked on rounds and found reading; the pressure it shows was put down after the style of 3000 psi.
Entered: 175 psi
